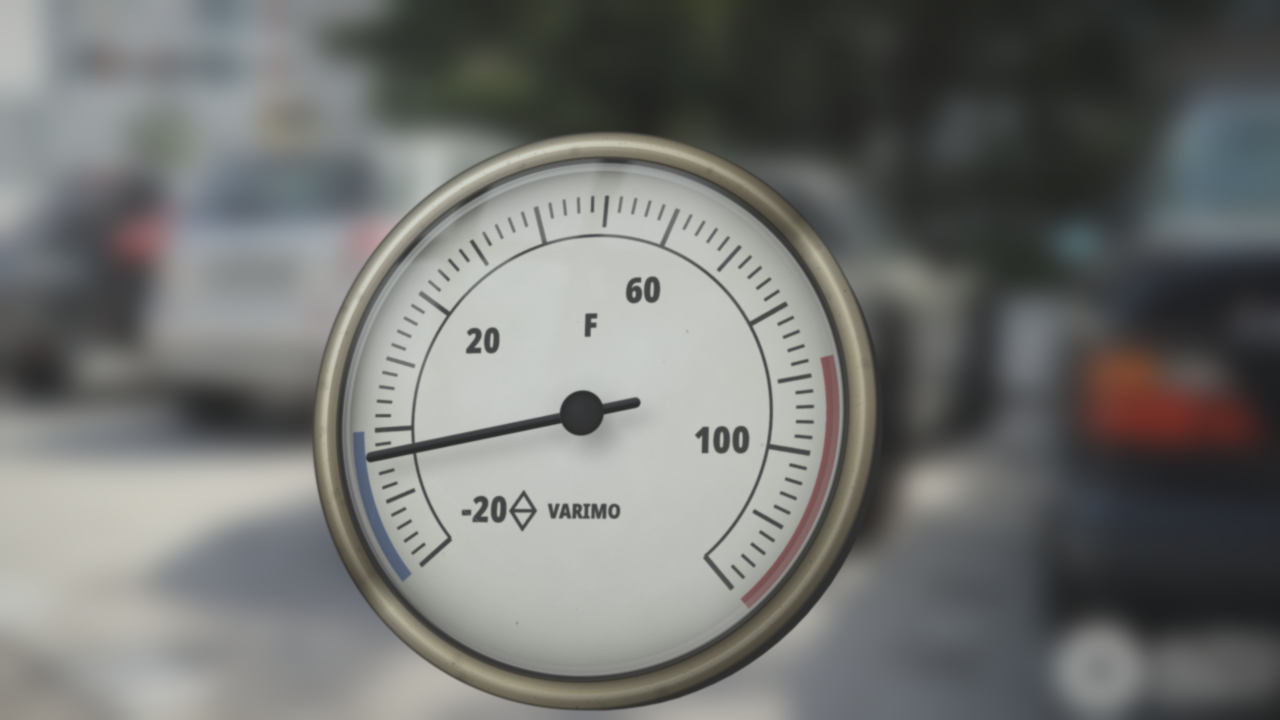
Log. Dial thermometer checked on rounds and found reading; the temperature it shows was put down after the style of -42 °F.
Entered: -4 °F
